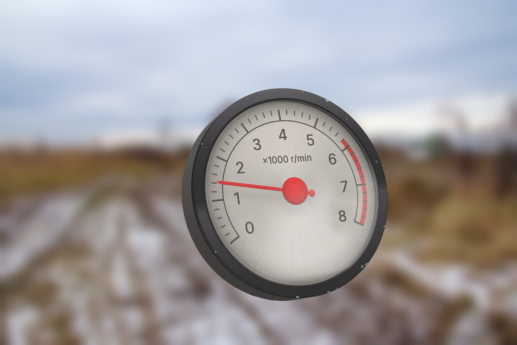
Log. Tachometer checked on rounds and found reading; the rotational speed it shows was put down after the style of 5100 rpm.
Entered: 1400 rpm
